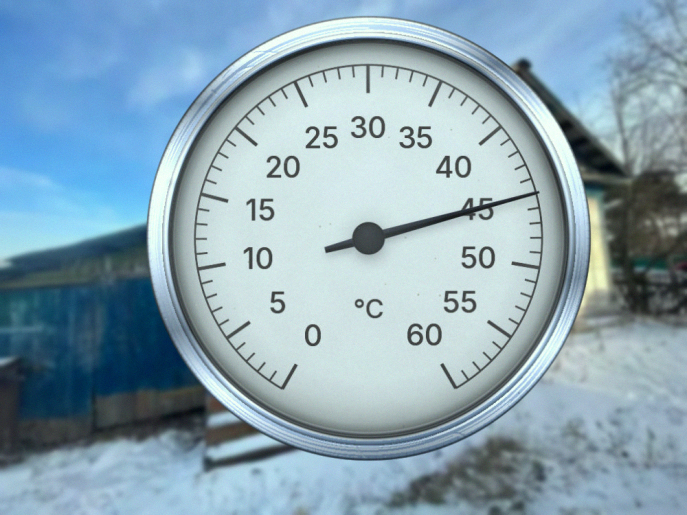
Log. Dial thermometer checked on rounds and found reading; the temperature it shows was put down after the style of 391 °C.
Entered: 45 °C
